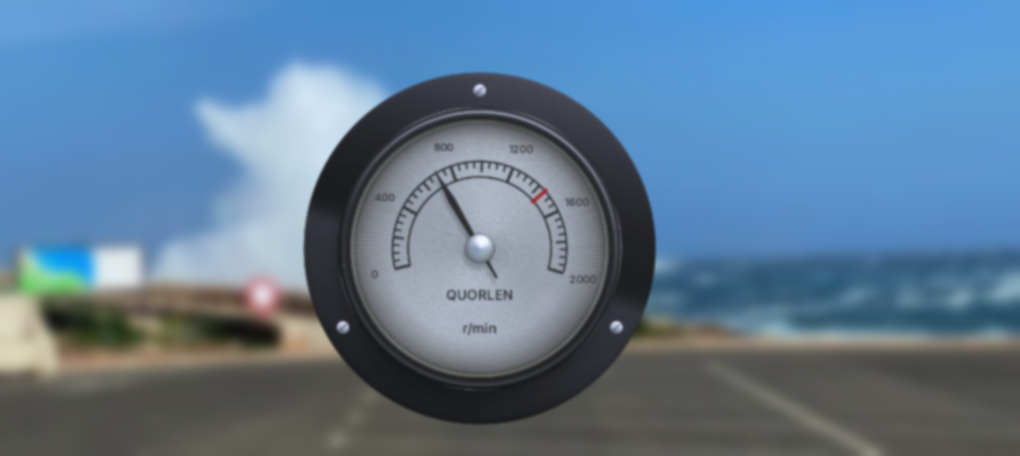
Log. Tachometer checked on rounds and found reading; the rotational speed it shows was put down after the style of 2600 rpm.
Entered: 700 rpm
